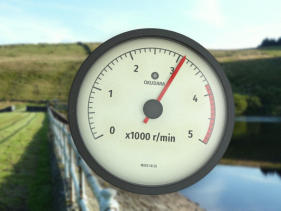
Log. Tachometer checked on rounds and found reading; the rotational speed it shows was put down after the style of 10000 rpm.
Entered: 3100 rpm
